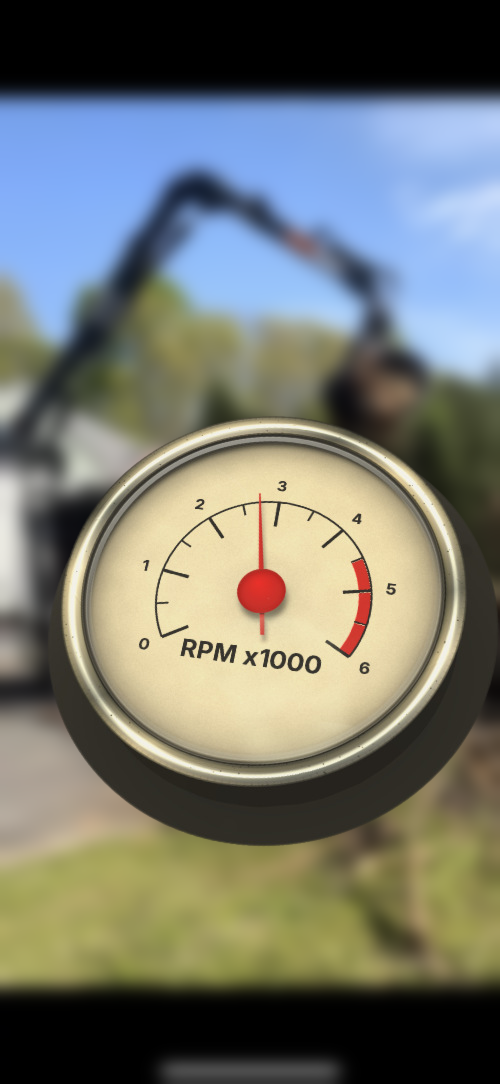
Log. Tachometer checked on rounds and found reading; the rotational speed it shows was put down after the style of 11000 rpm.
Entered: 2750 rpm
